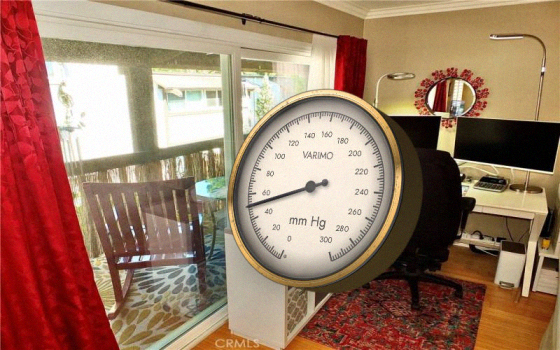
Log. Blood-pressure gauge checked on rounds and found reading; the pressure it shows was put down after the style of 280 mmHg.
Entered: 50 mmHg
